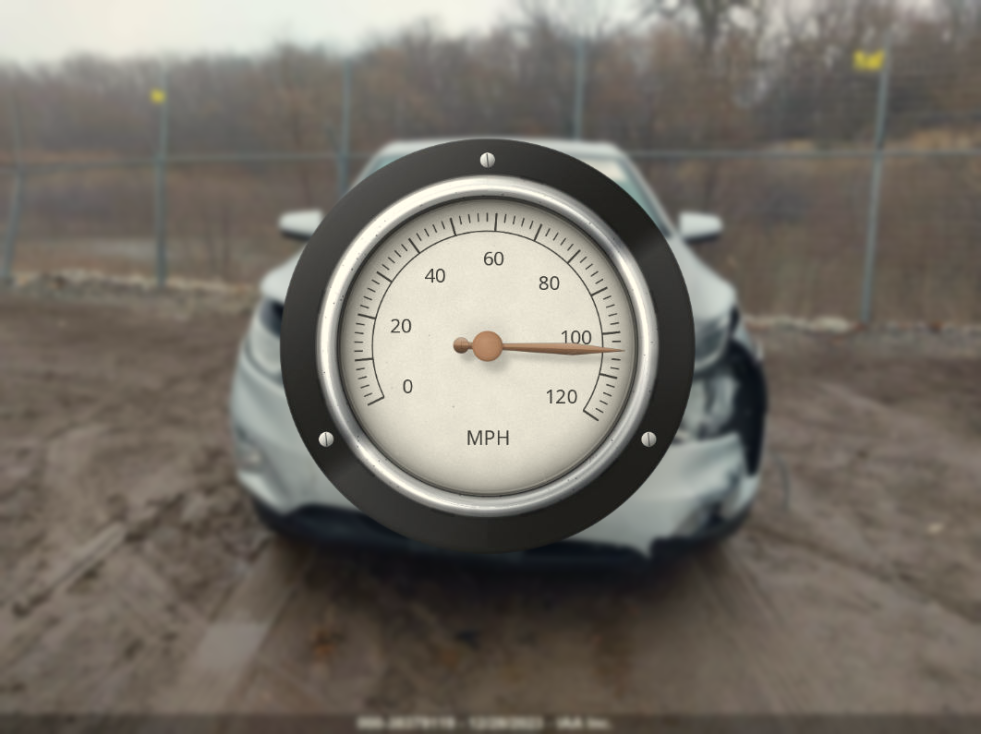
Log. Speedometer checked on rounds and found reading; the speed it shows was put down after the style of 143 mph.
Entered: 104 mph
